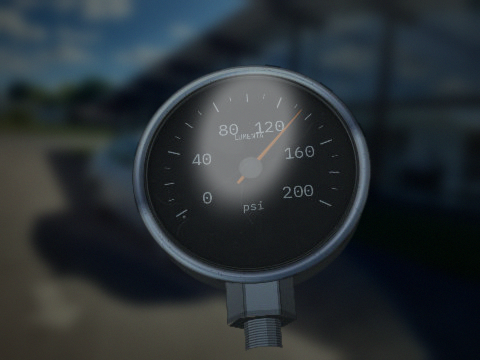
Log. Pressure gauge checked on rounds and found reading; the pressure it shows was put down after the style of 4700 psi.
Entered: 135 psi
